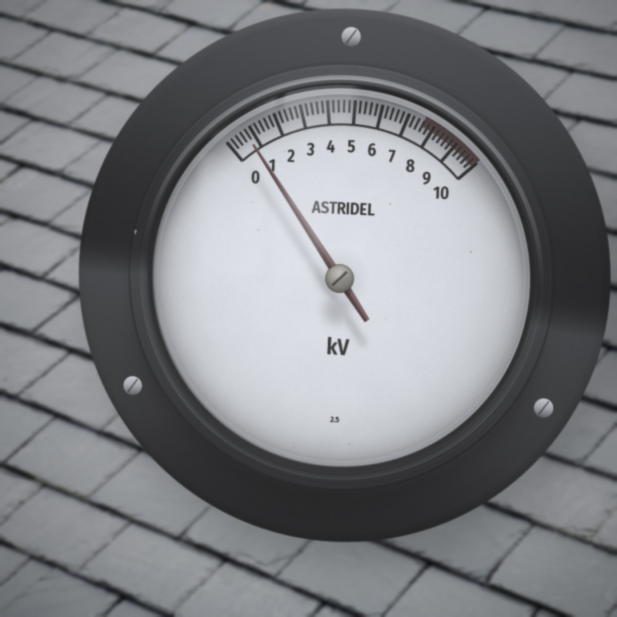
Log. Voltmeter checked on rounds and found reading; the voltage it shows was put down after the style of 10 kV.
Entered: 0.8 kV
